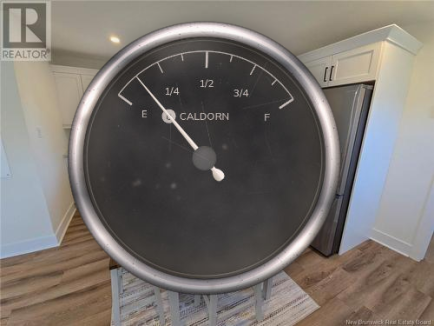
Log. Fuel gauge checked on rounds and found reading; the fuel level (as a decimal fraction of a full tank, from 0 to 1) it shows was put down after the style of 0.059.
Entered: 0.125
